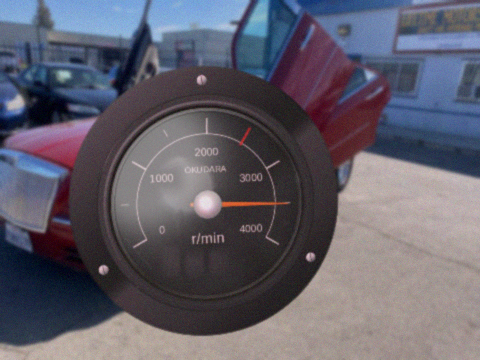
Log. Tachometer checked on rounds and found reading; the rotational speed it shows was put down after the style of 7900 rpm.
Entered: 3500 rpm
